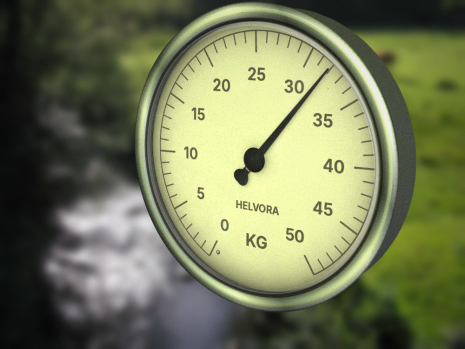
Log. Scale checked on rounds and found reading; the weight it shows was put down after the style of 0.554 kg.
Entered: 32 kg
